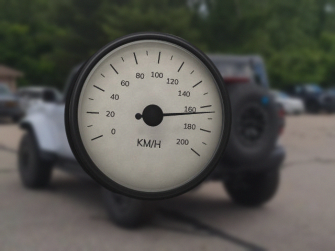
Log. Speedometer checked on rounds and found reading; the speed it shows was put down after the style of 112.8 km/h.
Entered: 165 km/h
